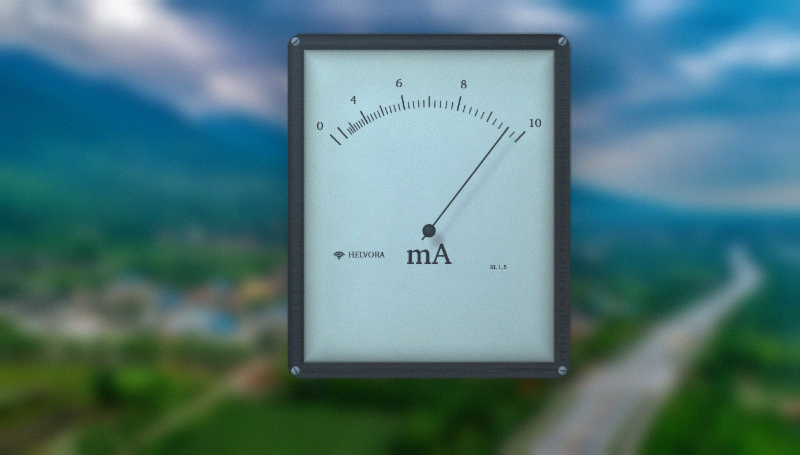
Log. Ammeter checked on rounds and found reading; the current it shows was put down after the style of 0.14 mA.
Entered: 9.6 mA
